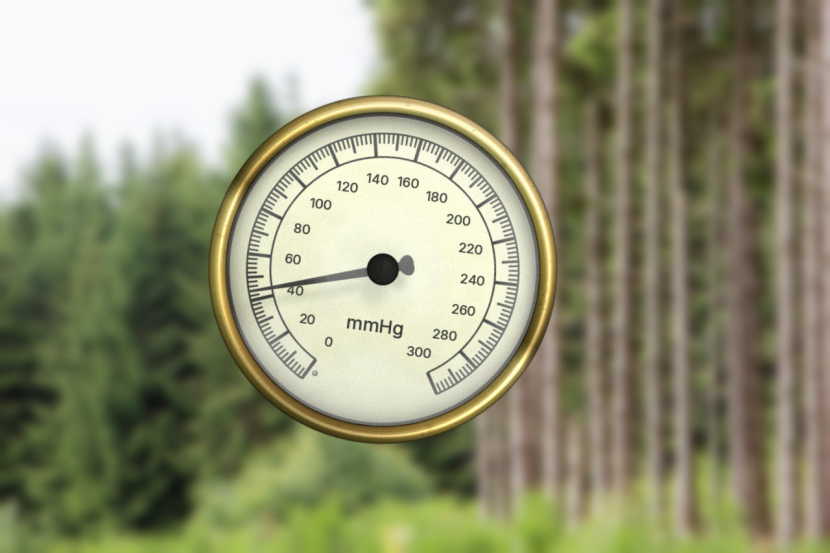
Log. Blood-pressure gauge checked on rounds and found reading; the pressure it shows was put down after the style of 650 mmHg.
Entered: 44 mmHg
